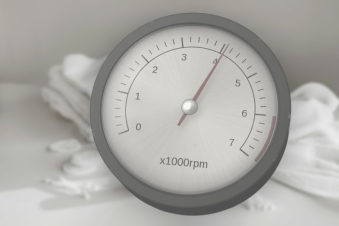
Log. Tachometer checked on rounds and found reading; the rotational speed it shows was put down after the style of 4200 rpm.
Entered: 4100 rpm
